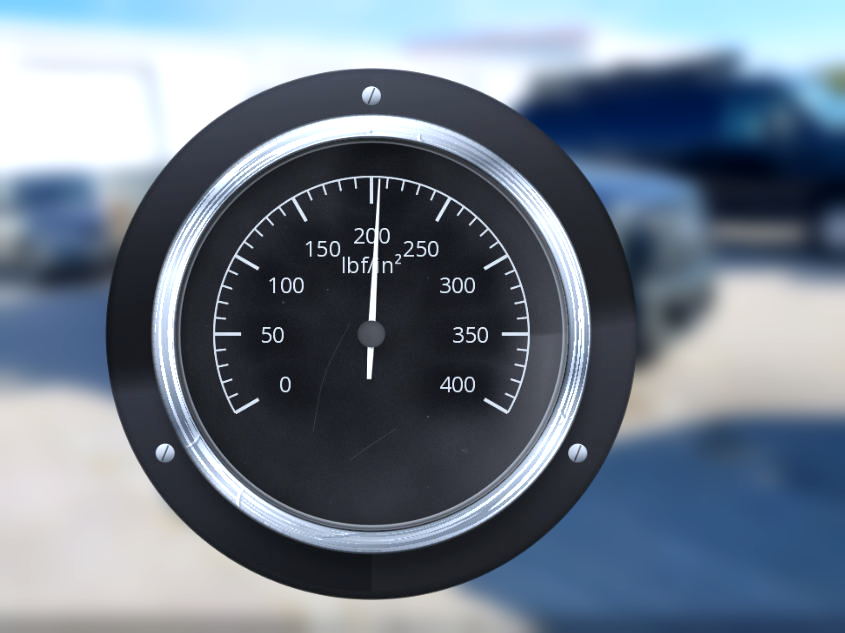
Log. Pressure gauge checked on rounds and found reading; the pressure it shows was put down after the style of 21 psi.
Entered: 205 psi
